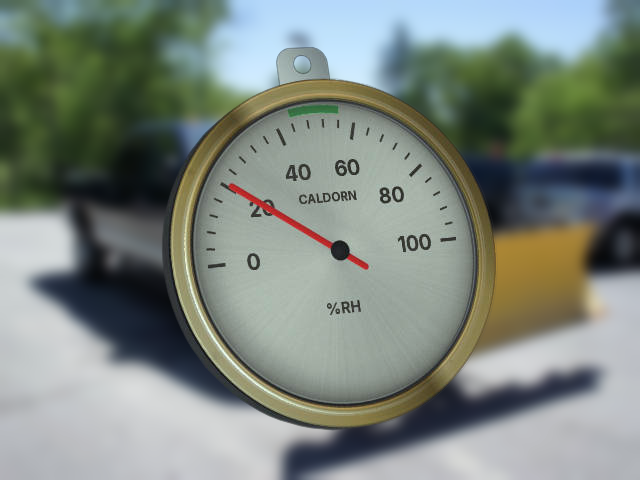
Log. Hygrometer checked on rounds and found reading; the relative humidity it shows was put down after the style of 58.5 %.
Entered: 20 %
